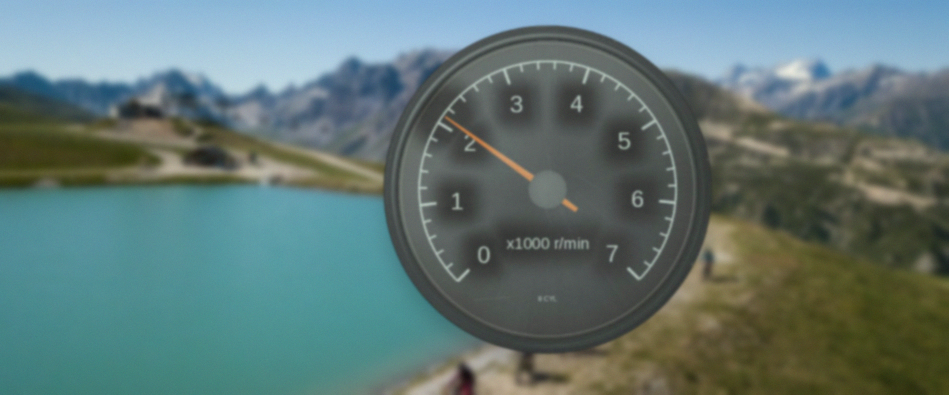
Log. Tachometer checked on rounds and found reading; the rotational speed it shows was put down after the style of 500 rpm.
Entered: 2100 rpm
